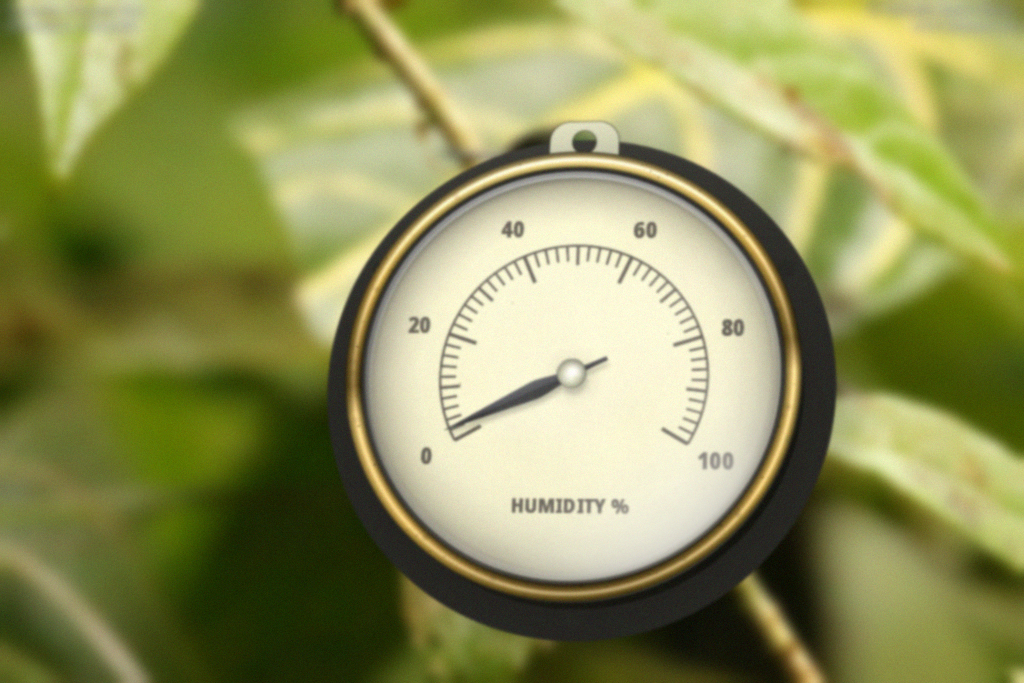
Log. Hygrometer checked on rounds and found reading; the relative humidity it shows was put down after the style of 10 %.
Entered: 2 %
